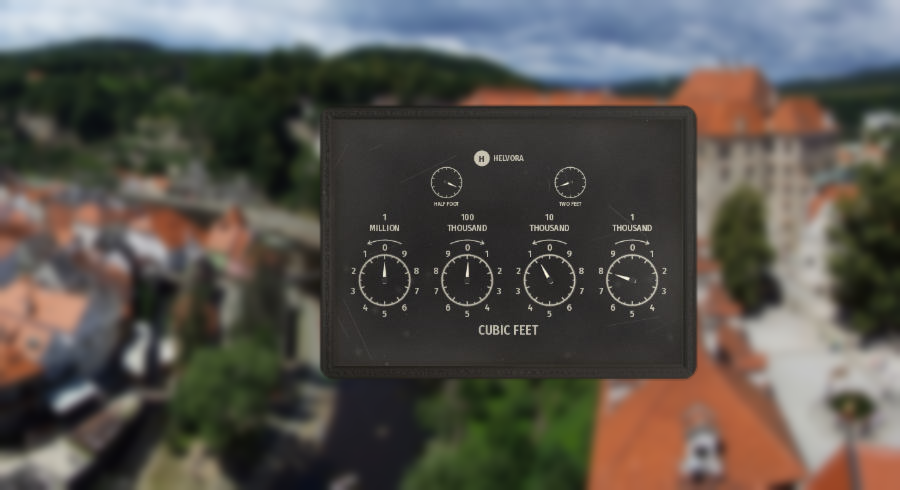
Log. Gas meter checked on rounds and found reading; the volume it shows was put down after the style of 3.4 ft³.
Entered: 800 ft³
